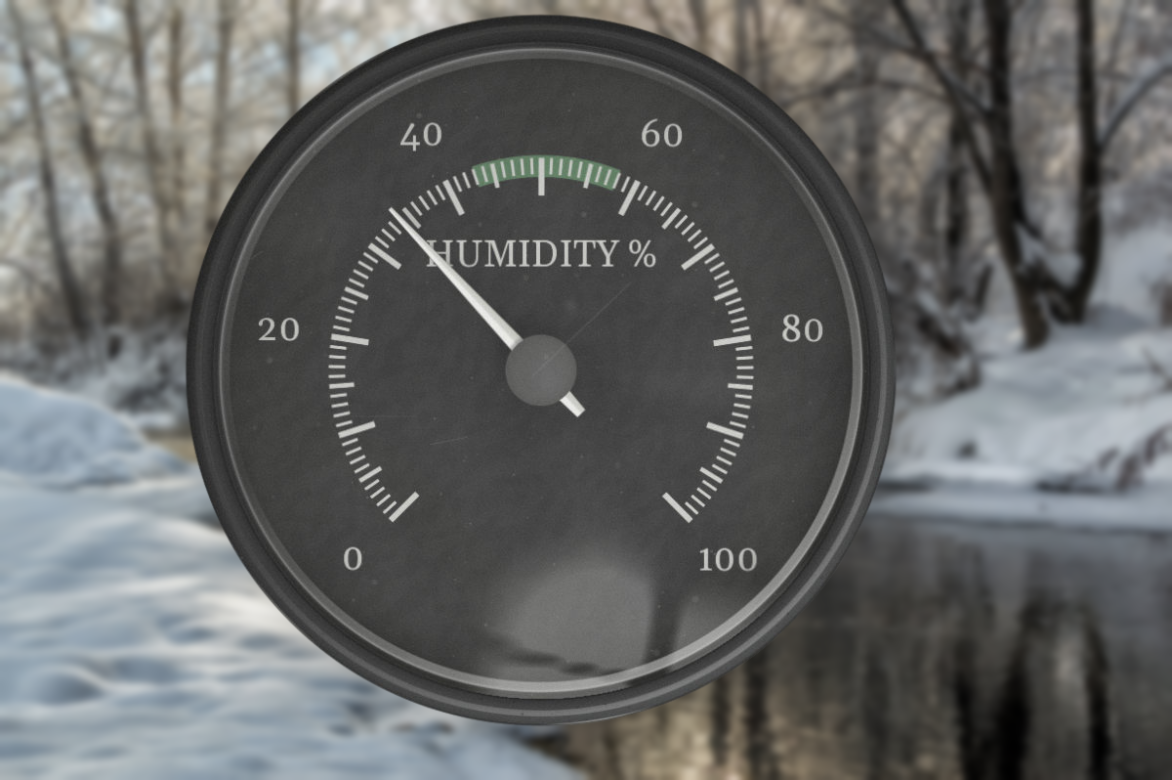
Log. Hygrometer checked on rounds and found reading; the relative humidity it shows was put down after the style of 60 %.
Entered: 34 %
